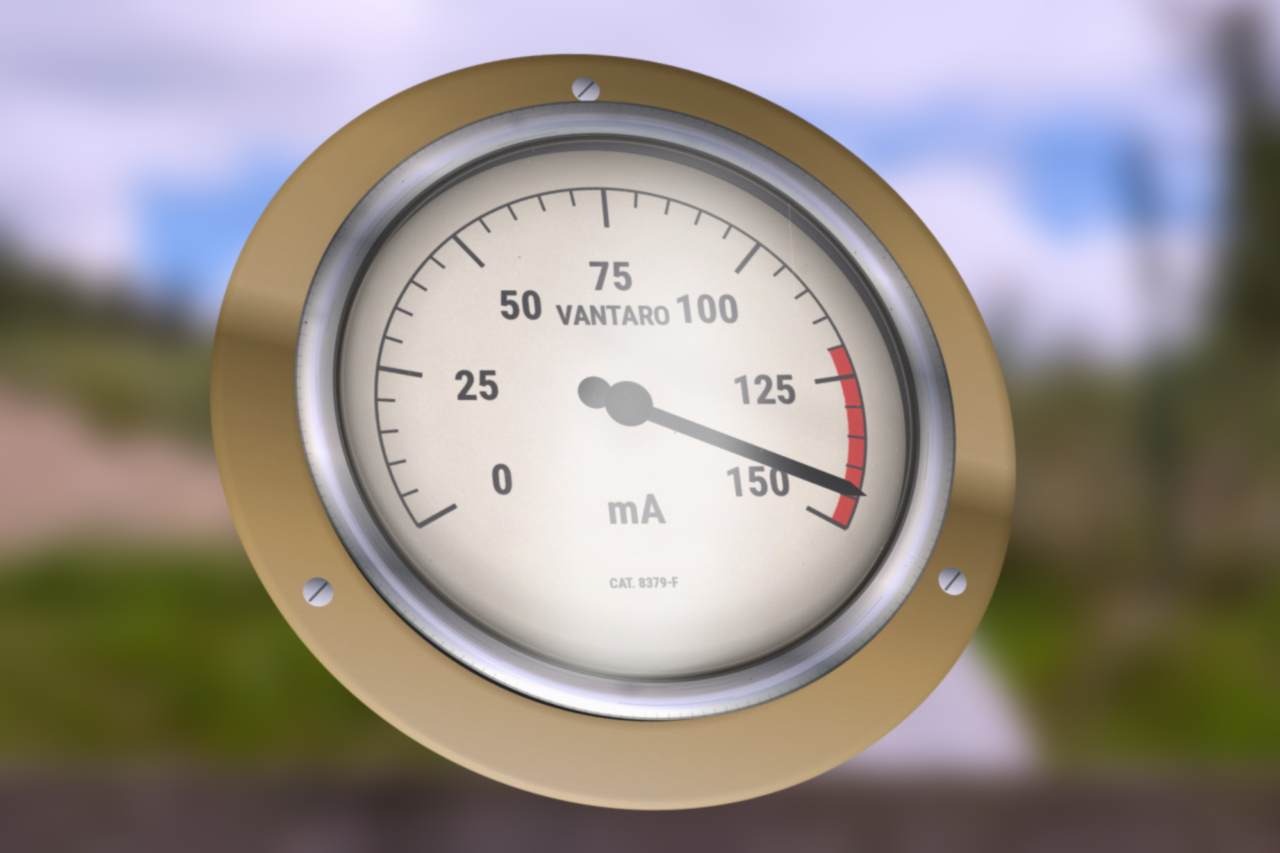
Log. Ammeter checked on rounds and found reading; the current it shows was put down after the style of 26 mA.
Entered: 145 mA
